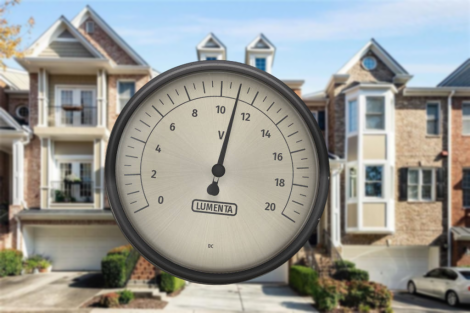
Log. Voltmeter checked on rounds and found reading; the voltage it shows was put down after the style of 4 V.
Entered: 11 V
